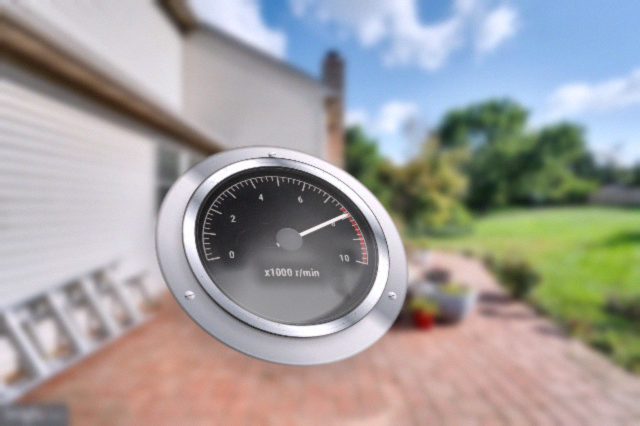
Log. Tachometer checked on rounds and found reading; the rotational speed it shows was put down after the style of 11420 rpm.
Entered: 8000 rpm
